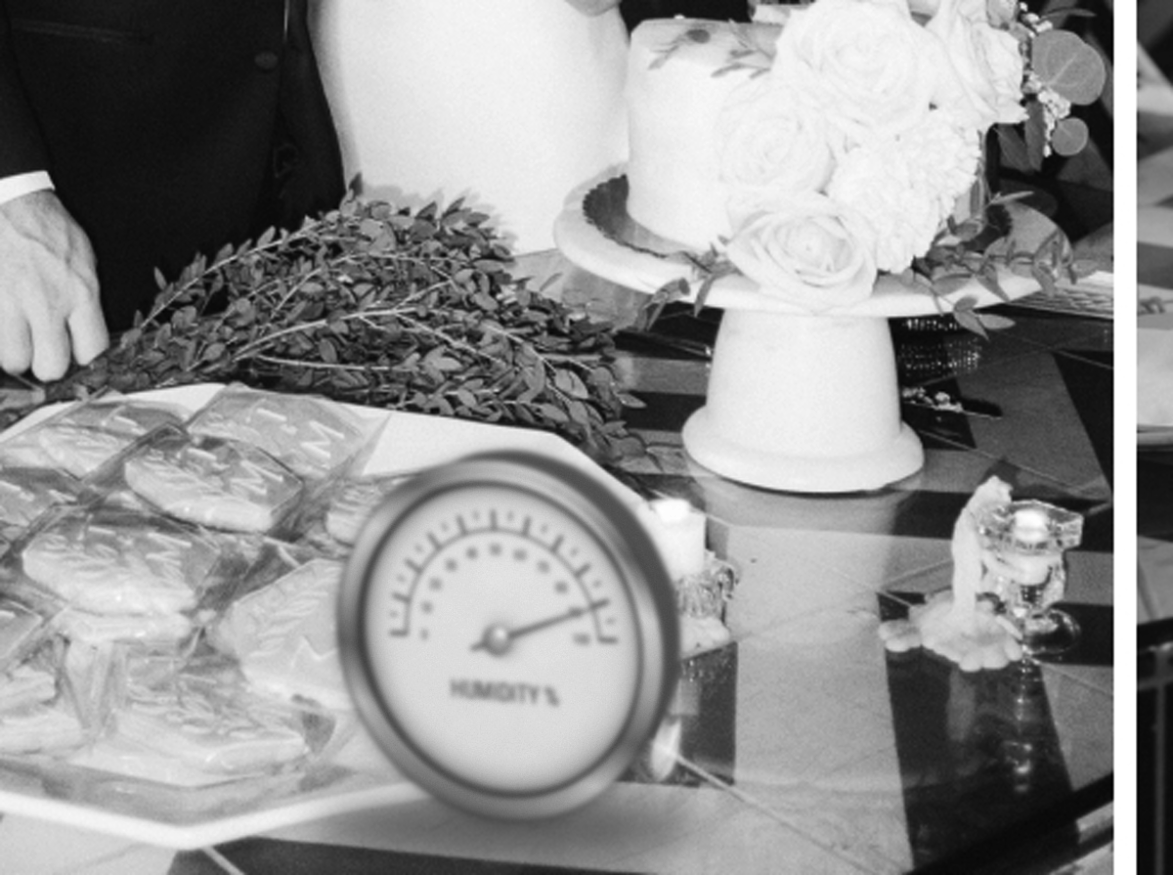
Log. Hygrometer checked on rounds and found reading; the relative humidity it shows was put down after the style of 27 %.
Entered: 90 %
